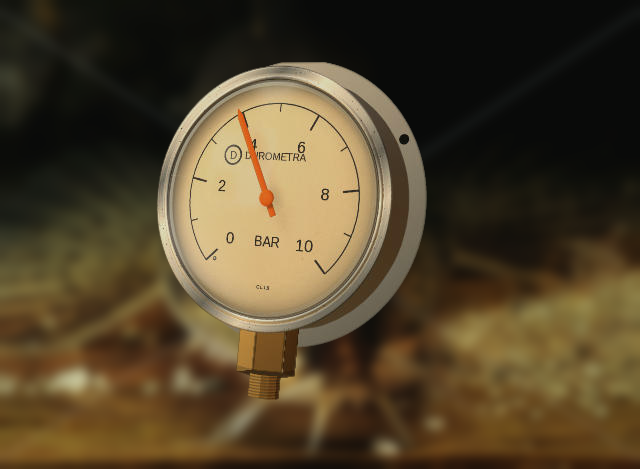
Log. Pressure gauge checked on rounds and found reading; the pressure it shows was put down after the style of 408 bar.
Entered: 4 bar
